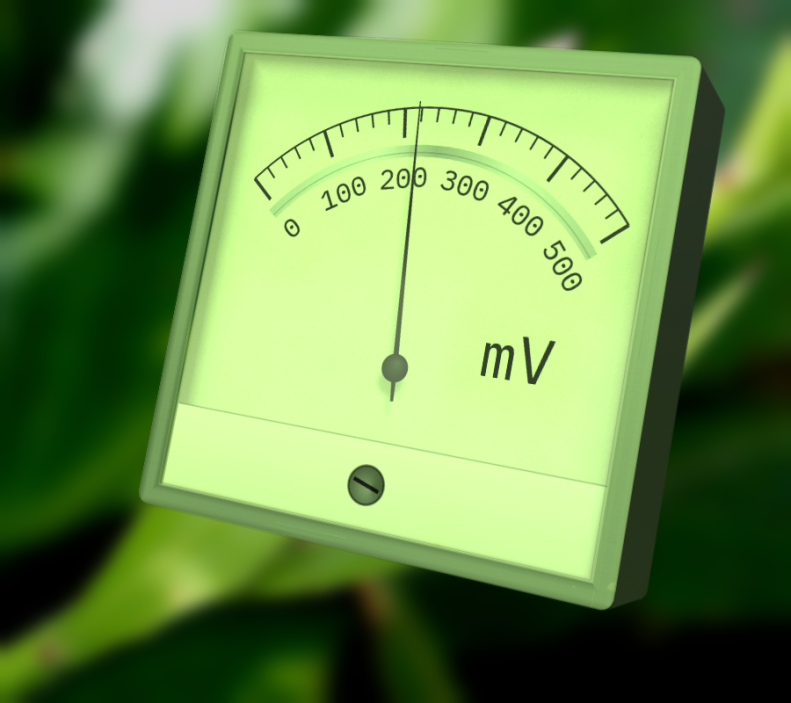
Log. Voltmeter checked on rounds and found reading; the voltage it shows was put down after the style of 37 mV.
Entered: 220 mV
